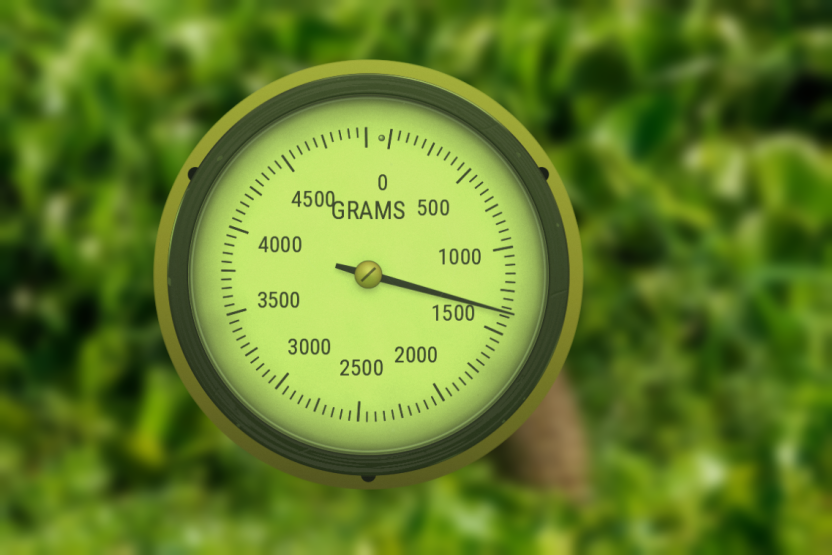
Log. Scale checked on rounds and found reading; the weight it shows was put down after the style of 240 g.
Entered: 1375 g
